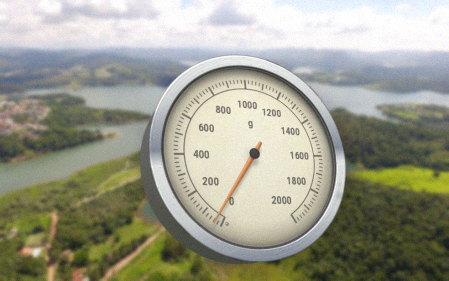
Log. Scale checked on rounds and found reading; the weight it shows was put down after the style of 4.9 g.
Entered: 40 g
